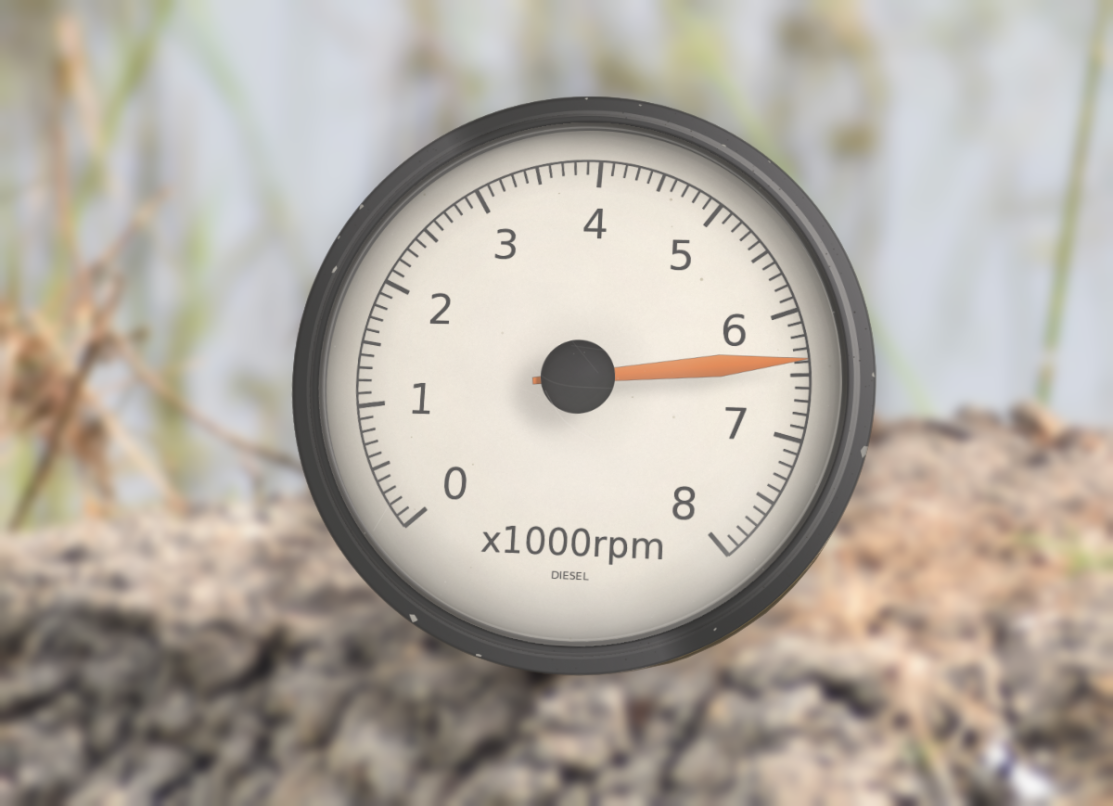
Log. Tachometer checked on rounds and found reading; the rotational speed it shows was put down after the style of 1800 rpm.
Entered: 6400 rpm
